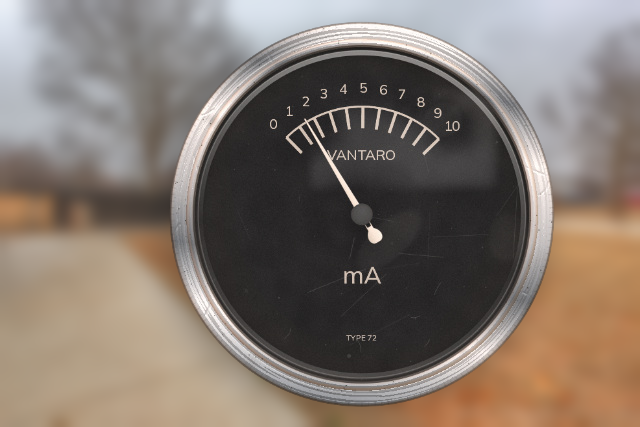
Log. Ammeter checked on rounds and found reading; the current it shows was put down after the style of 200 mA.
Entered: 1.5 mA
